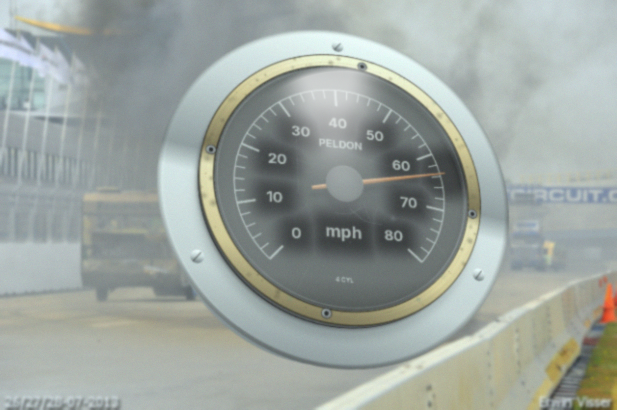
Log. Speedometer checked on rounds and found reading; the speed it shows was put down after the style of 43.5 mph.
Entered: 64 mph
